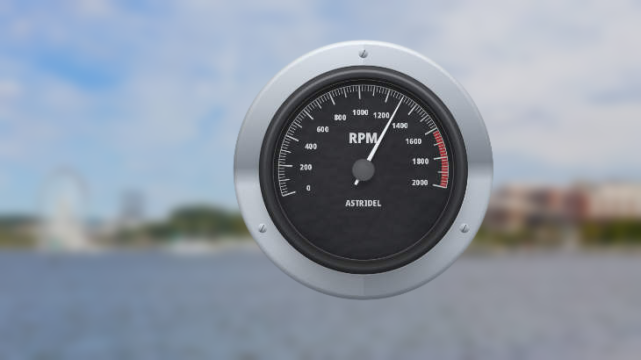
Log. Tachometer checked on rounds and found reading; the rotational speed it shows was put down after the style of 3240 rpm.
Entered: 1300 rpm
